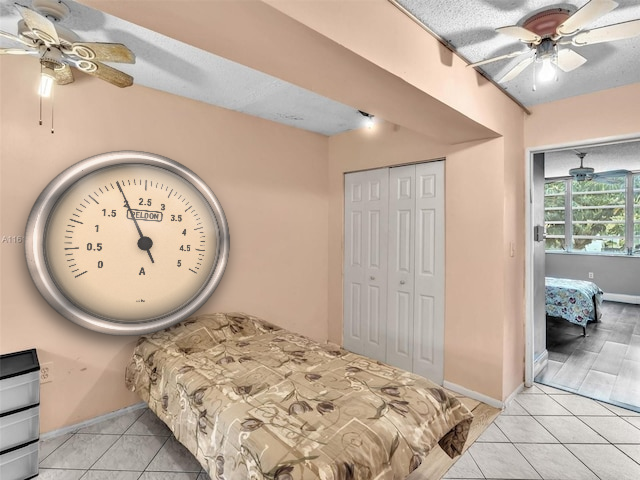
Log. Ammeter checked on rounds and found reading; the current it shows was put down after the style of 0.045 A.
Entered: 2 A
